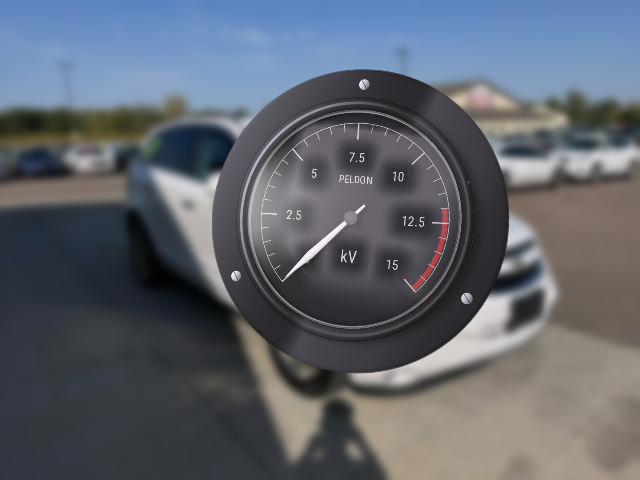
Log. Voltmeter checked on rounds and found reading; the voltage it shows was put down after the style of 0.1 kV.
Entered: 0 kV
